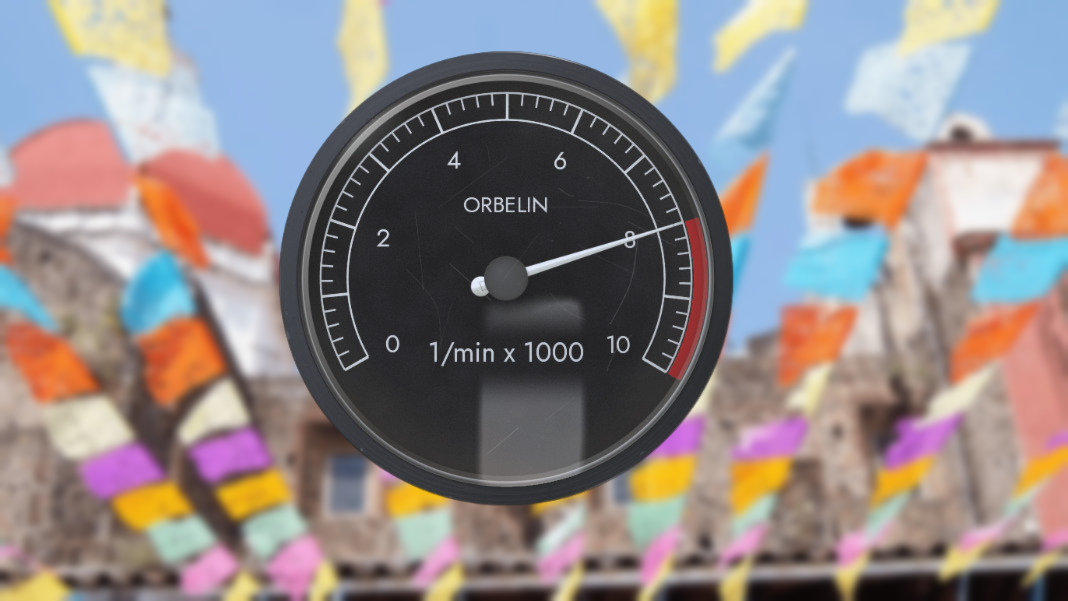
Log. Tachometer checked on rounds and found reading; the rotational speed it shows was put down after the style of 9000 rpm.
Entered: 8000 rpm
